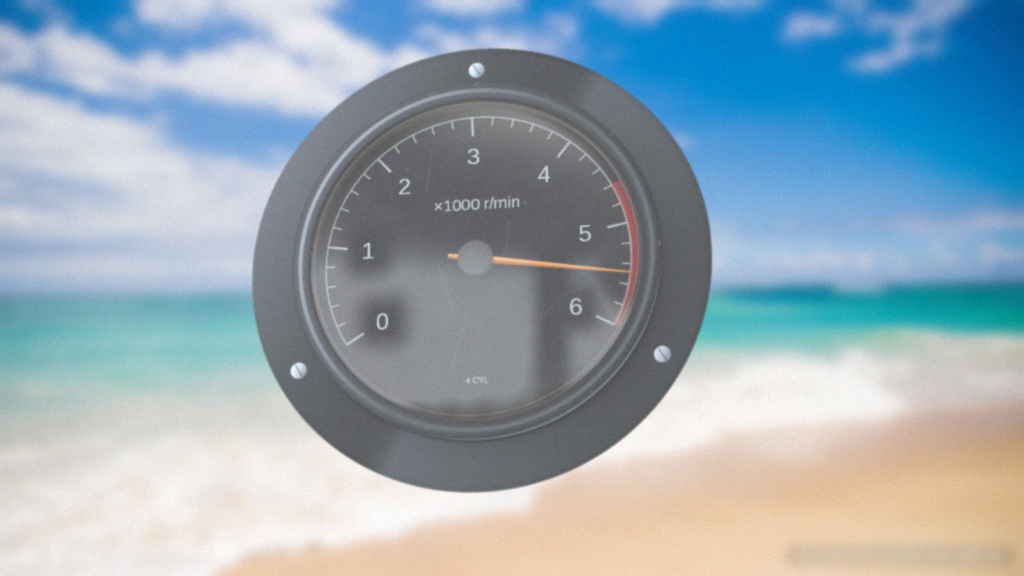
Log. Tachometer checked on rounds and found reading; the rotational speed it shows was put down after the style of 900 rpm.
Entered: 5500 rpm
